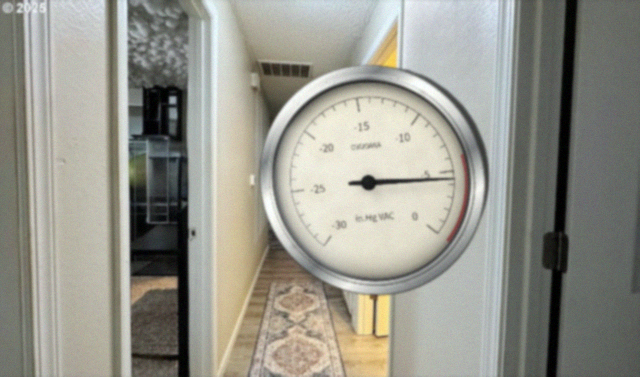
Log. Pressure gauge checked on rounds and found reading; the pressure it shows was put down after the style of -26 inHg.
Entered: -4.5 inHg
